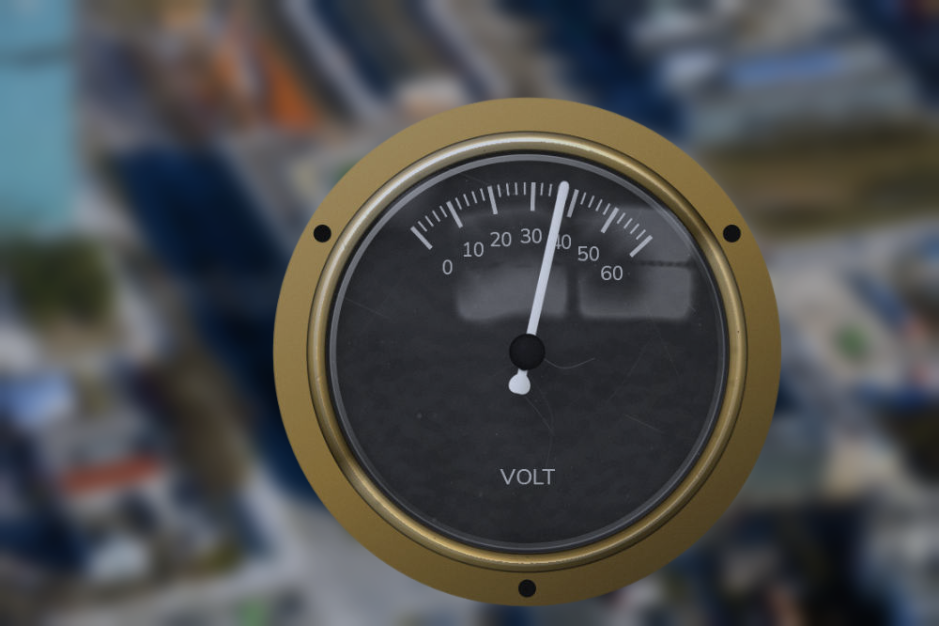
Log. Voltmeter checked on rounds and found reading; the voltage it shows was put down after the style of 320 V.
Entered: 37 V
